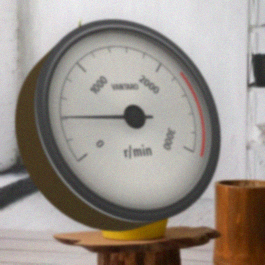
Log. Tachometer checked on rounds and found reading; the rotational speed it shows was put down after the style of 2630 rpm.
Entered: 400 rpm
